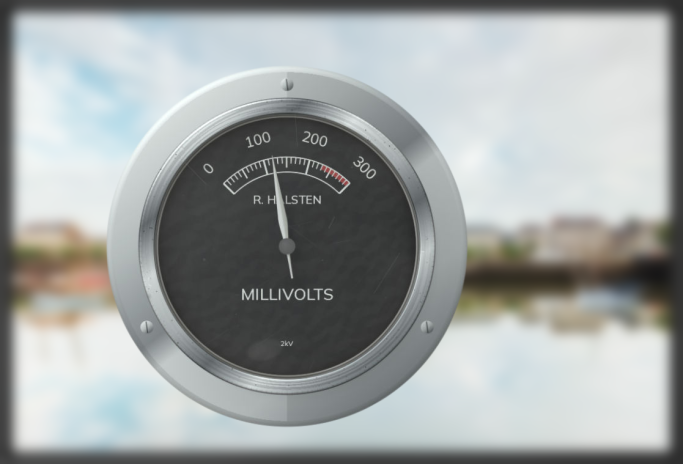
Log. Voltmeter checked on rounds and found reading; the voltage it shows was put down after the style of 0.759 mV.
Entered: 120 mV
